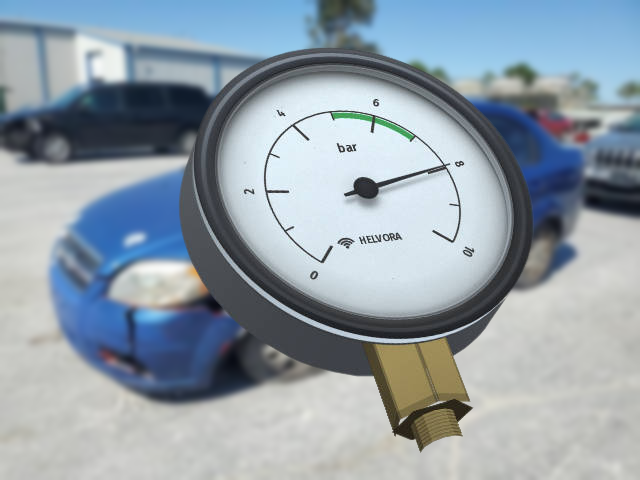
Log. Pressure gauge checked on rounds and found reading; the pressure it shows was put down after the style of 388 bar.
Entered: 8 bar
